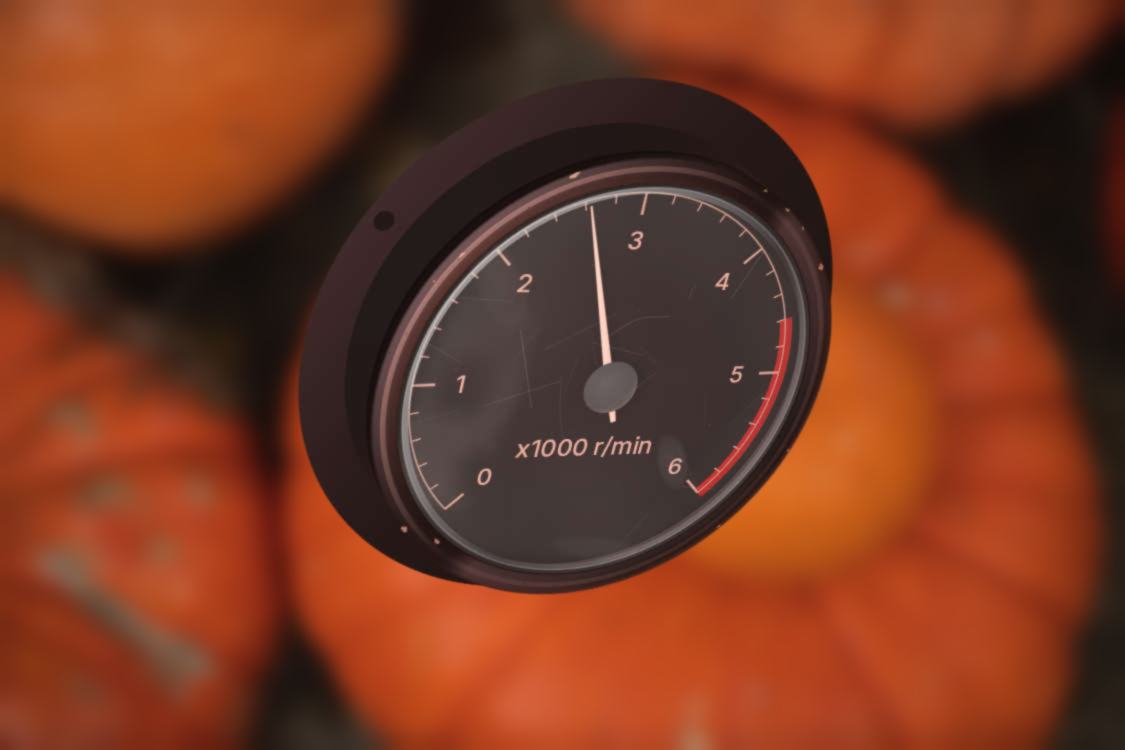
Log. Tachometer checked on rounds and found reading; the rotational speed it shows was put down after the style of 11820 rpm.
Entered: 2600 rpm
